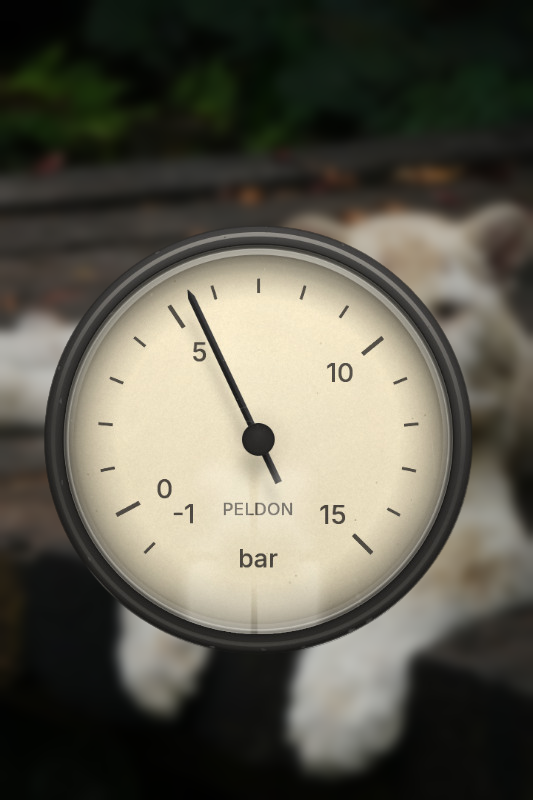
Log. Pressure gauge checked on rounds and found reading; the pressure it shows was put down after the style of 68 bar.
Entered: 5.5 bar
